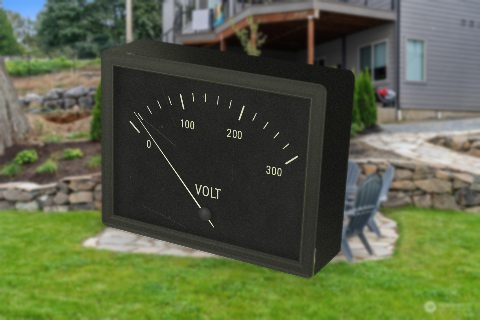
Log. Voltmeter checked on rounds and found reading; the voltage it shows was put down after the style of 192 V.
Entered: 20 V
